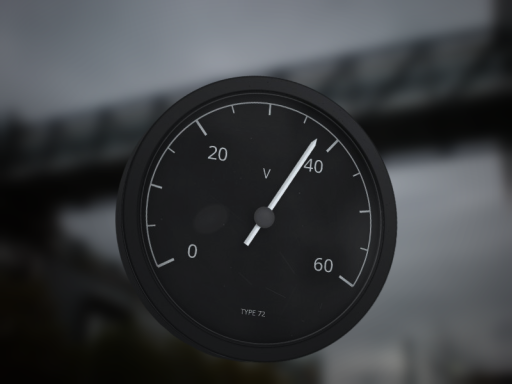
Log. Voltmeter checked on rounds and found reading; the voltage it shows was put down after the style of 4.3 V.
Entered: 37.5 V
